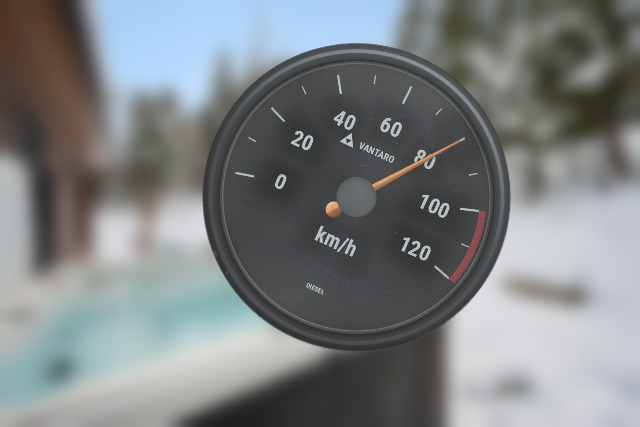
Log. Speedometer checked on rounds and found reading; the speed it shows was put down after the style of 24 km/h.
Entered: 80 km/h
